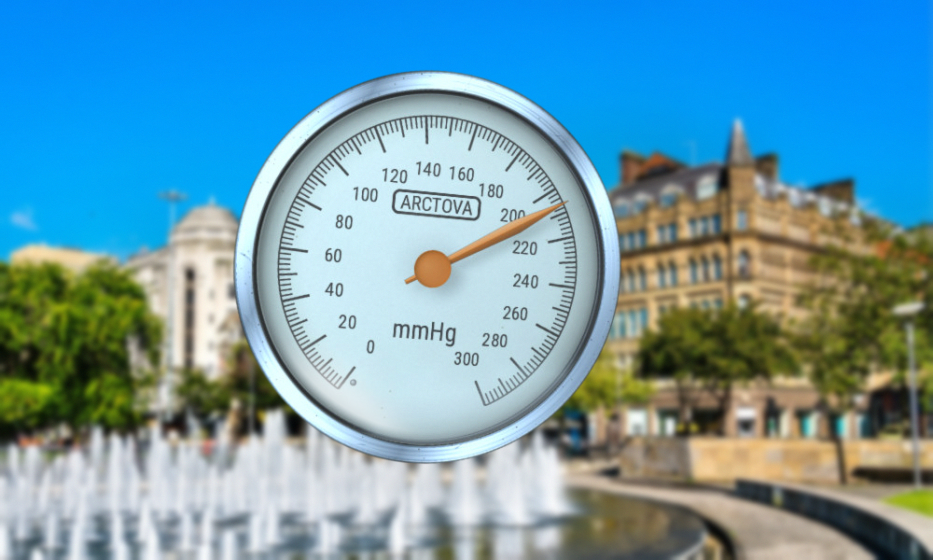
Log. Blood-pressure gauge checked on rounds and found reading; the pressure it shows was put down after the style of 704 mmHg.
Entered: 206 mmHg
